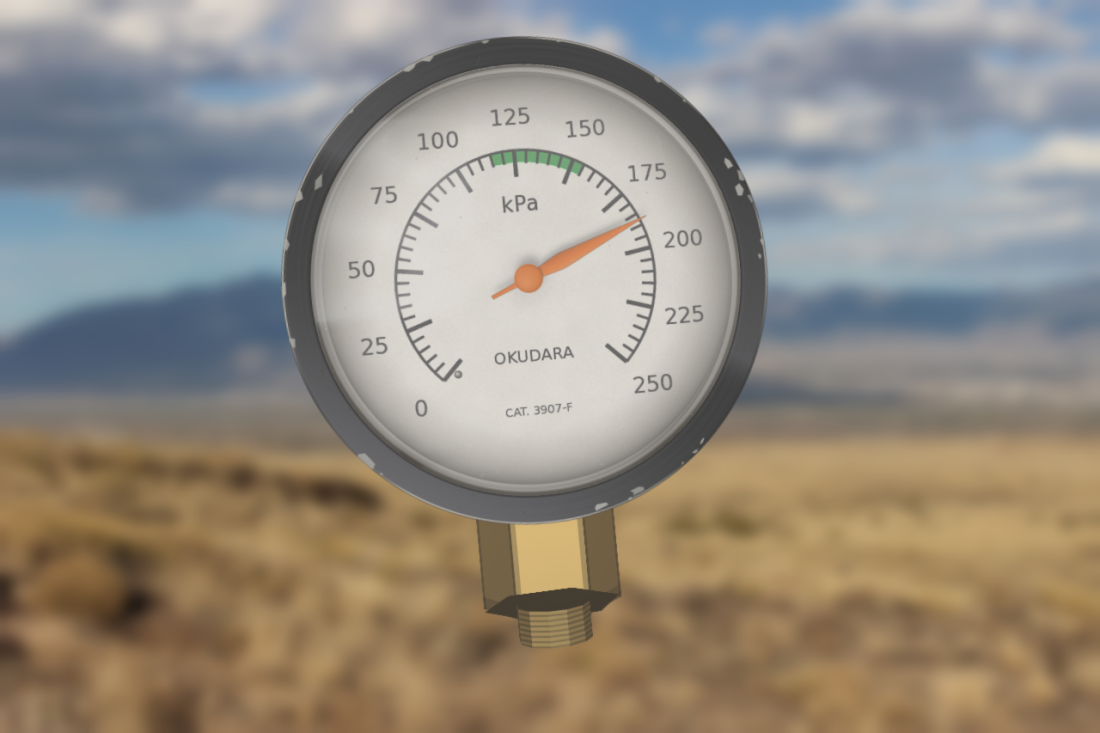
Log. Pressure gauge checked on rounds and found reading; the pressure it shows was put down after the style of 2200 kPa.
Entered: 187.5 kPa
